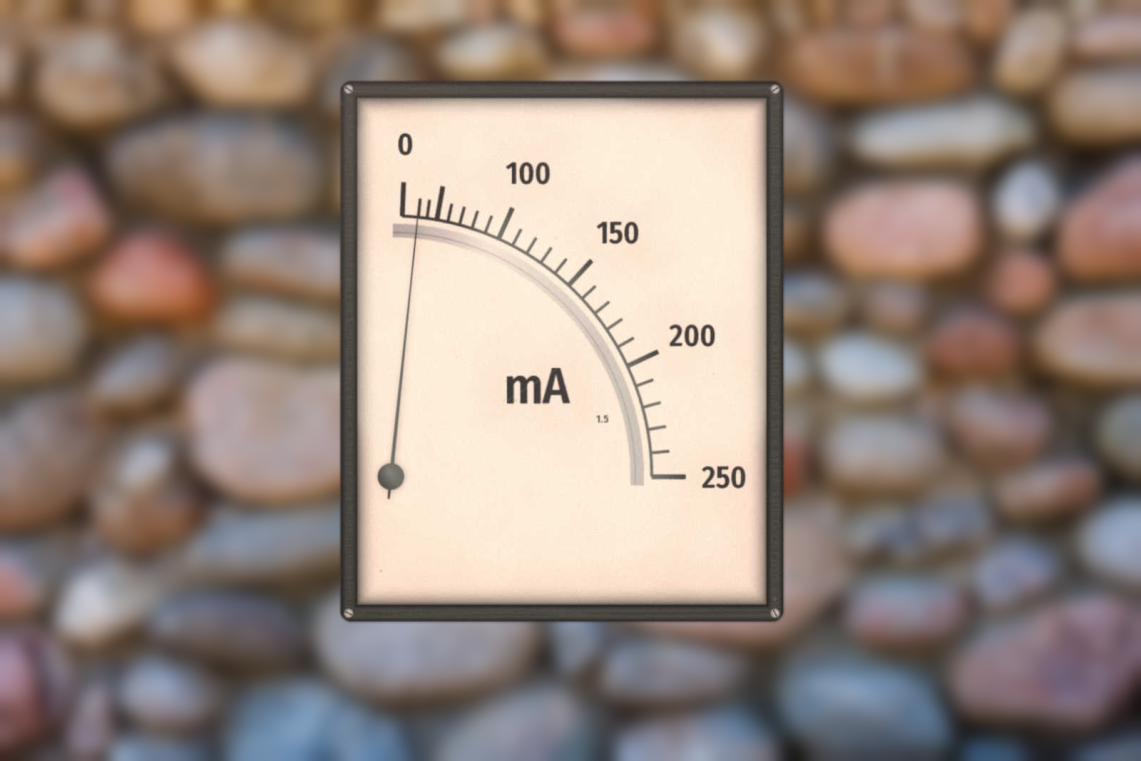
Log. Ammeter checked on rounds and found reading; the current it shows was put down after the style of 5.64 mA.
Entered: 30 mA
